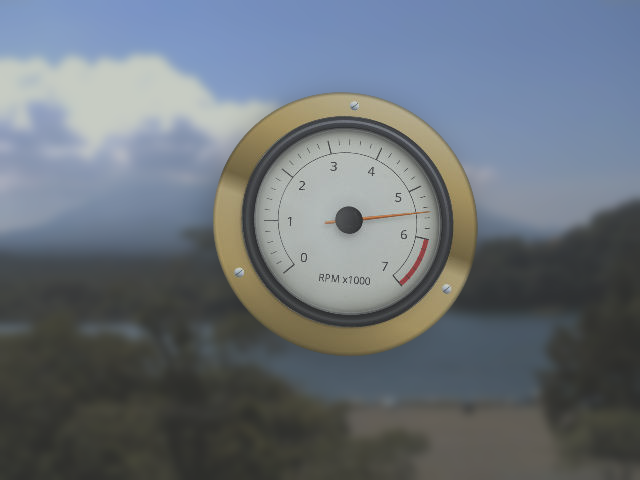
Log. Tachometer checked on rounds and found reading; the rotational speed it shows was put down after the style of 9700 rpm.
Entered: 5500 rpm
